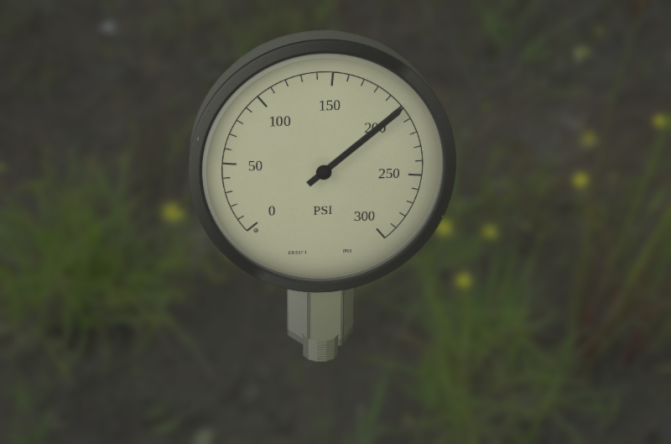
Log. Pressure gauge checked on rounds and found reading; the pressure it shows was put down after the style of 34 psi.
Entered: 200 psi
